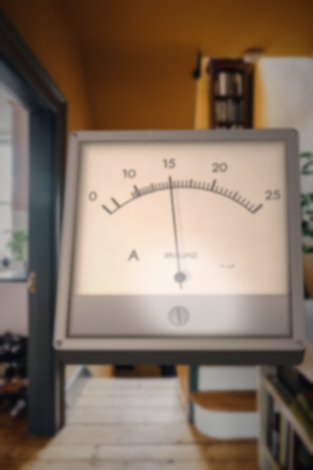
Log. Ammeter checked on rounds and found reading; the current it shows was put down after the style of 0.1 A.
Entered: 15 A
